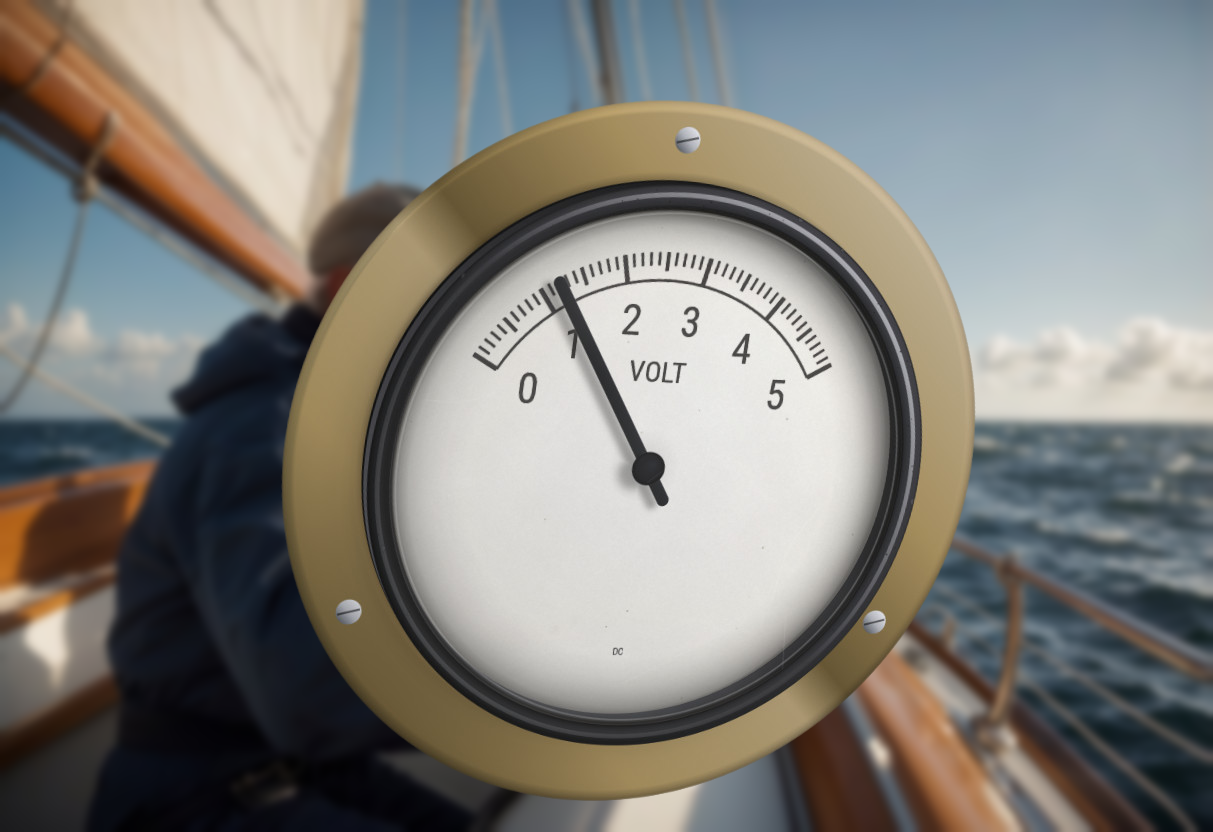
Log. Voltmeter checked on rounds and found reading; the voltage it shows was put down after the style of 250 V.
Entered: 1.2 V
